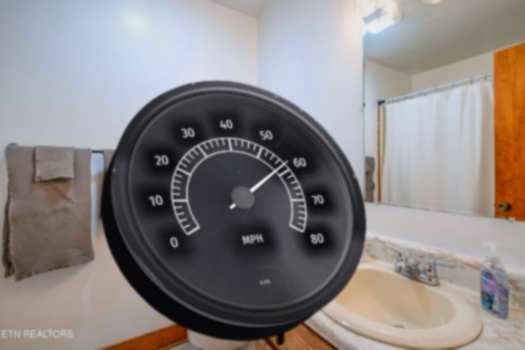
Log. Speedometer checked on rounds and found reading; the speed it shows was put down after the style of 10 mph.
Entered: 58 mph
